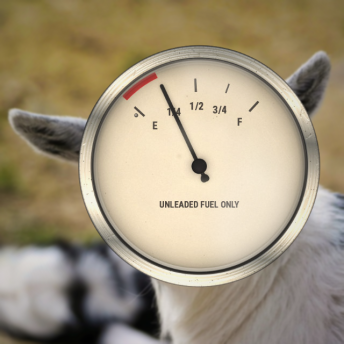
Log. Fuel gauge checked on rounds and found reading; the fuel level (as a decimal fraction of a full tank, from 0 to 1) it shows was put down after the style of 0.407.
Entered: 0.25
